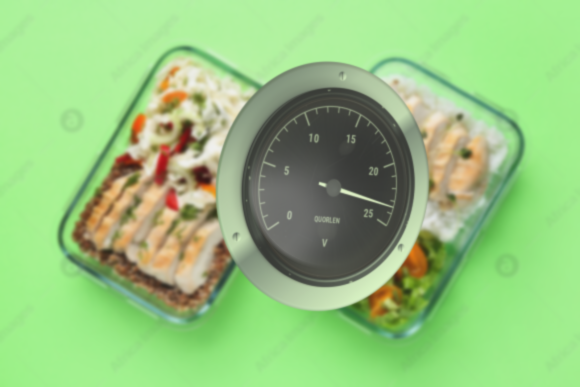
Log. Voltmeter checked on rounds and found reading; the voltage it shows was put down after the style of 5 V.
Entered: 23.5 V
